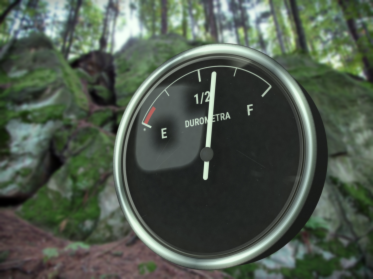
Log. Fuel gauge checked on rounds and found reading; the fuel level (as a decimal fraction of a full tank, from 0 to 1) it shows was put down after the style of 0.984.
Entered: 0.625
